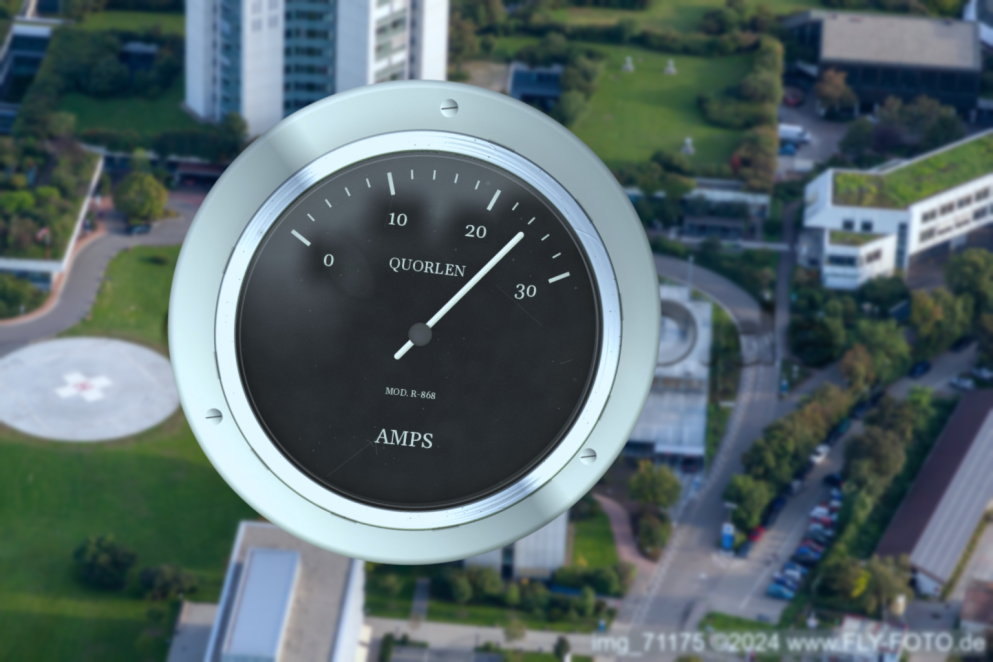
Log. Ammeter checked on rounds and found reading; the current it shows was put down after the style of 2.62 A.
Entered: 24 A
